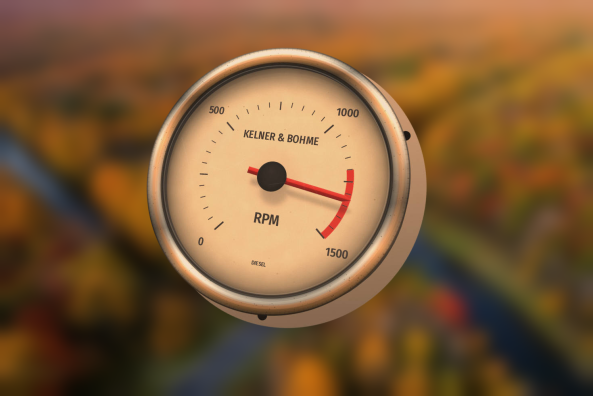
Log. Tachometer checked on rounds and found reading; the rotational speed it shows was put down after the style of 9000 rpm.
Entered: 1325 rpm
